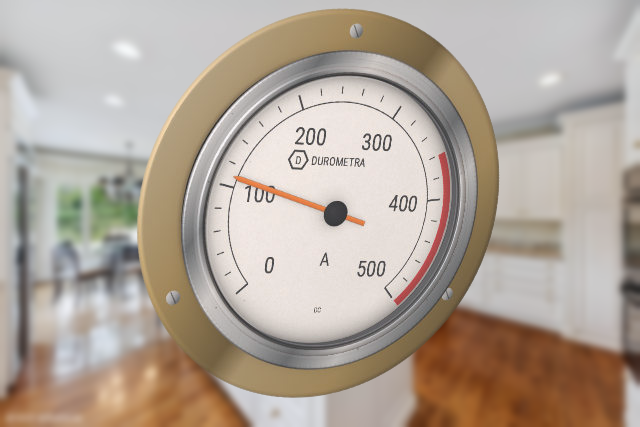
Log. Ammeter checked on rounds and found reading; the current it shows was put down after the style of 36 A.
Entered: 110 A
